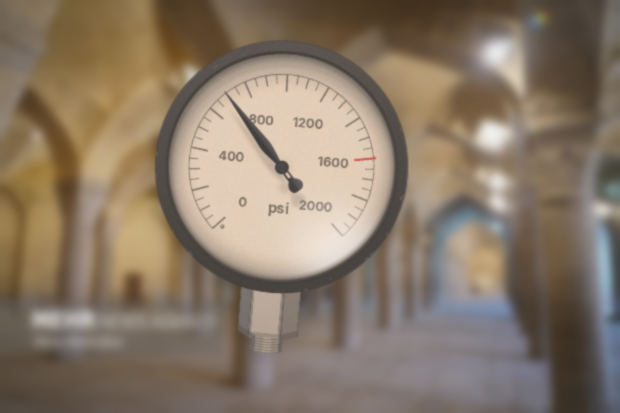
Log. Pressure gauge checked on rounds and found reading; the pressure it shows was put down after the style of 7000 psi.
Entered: 700 psi
